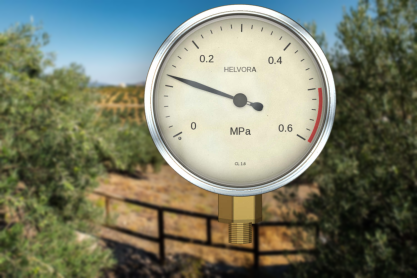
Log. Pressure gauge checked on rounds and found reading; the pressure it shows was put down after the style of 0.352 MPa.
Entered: 0.12 MPa
